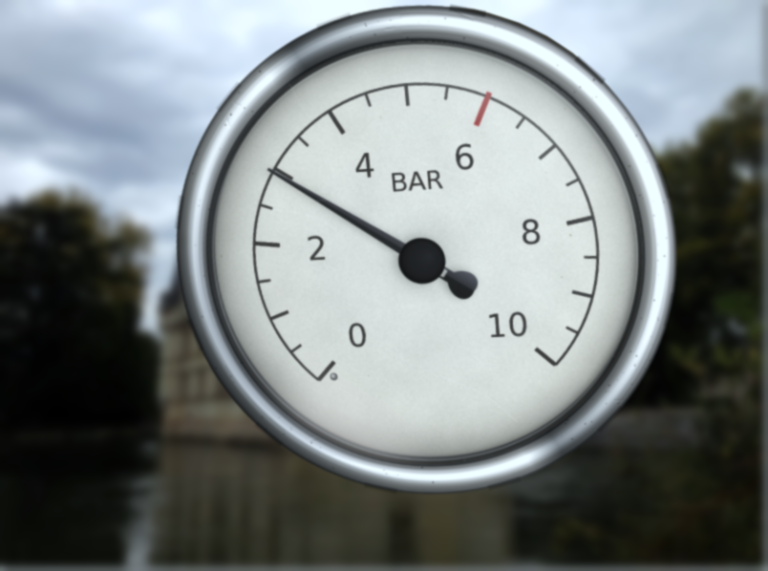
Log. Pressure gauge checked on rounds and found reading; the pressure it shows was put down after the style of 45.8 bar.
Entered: 3 bar
